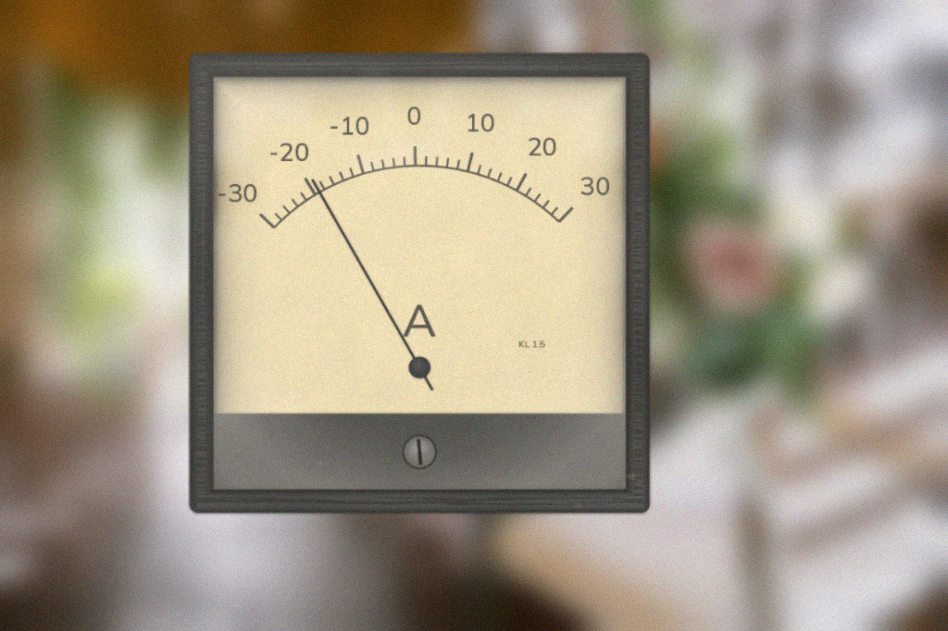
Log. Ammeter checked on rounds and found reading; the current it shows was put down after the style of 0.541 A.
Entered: -19 A
